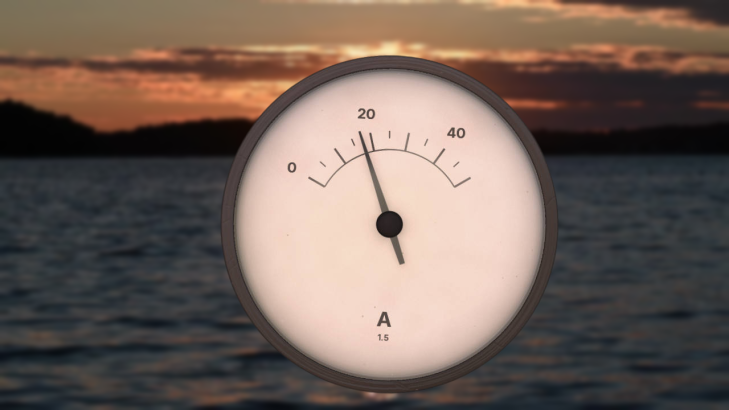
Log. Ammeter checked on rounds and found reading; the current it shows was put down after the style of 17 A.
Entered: 17.5 A
